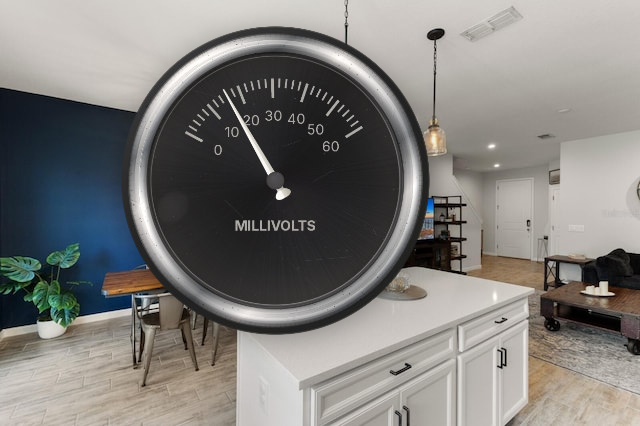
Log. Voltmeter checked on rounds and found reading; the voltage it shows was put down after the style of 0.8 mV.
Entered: 16 mV
